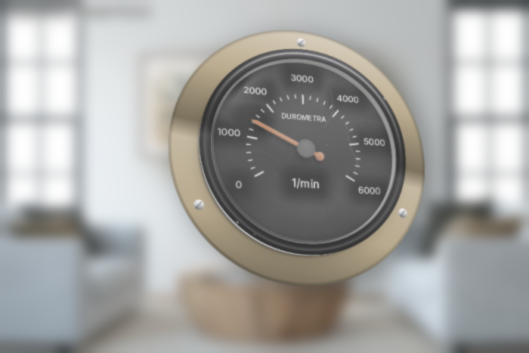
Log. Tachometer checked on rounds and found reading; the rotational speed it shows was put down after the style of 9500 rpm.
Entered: 1400 rpm
